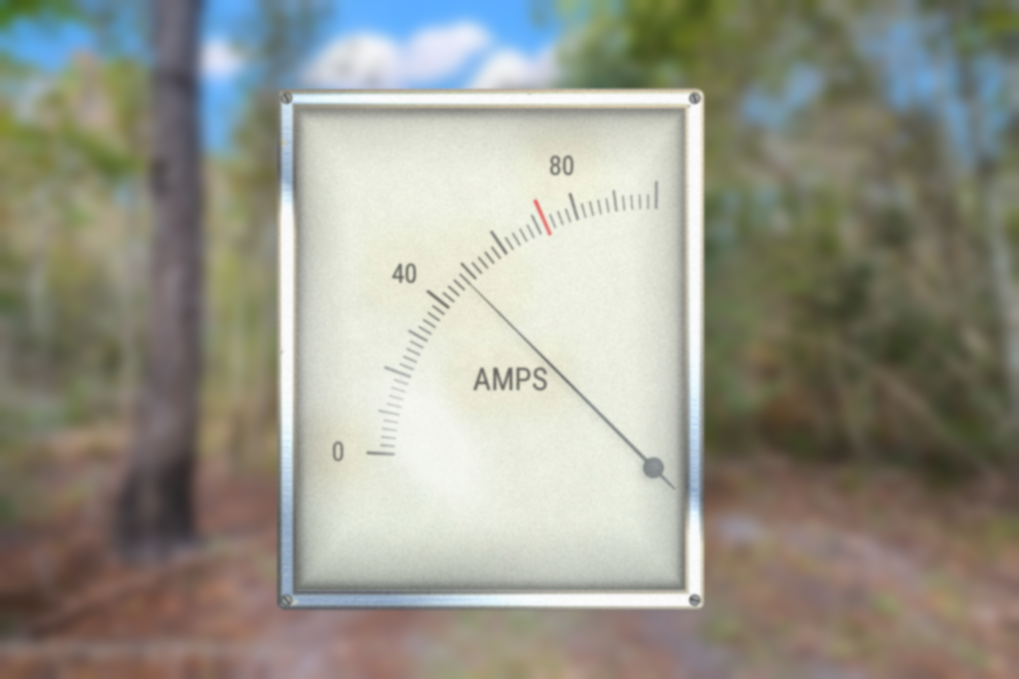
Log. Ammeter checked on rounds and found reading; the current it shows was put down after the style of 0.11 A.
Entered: 48 A
